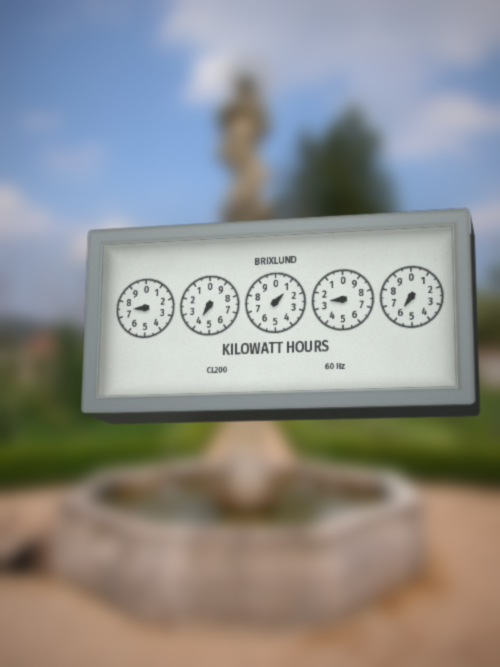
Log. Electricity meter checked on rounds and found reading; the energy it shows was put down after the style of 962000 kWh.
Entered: 74126 kWh
